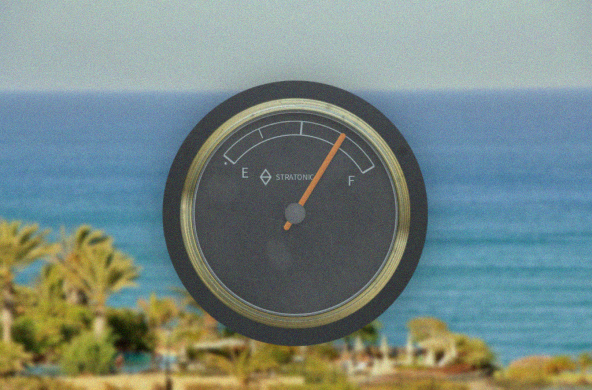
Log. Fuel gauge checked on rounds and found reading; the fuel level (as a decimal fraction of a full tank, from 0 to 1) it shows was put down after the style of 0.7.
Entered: 0.75
